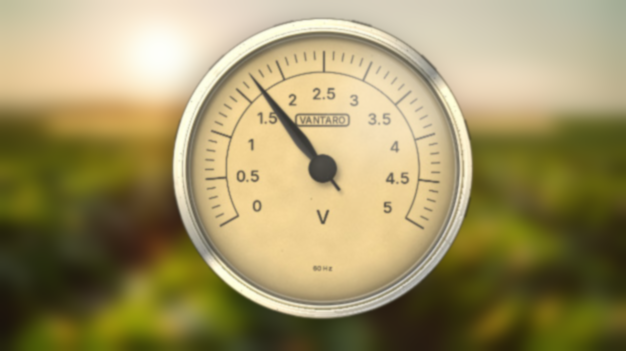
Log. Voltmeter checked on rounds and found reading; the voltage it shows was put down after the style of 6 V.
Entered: 1.7 V
